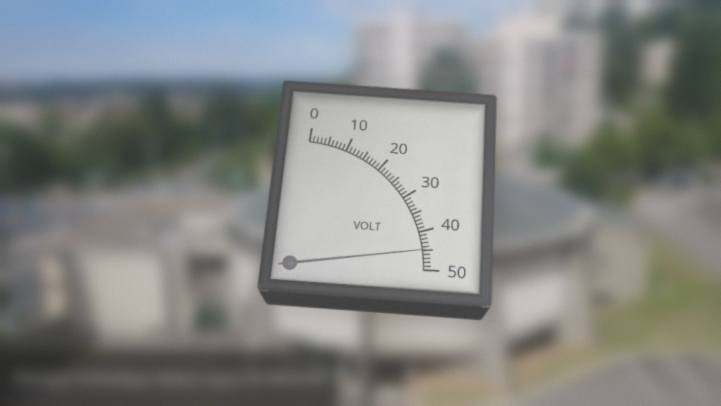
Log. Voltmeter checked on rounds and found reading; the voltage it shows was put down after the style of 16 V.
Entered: 45 V
